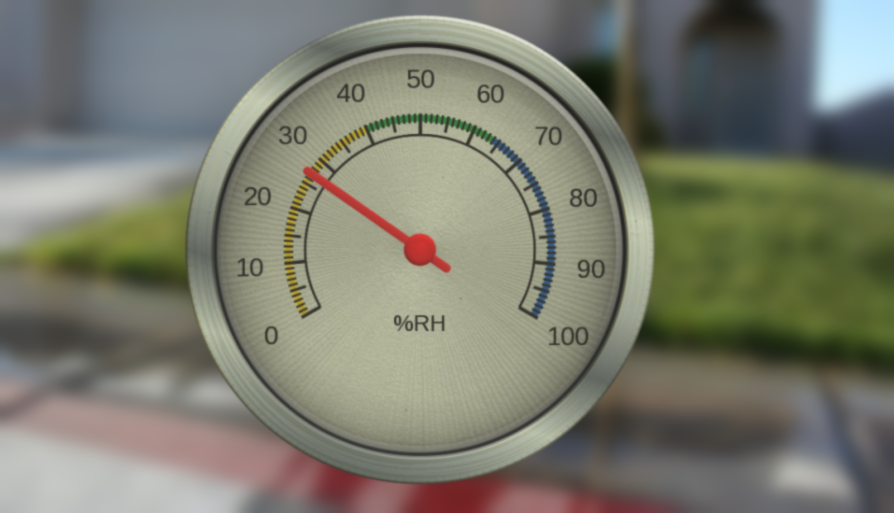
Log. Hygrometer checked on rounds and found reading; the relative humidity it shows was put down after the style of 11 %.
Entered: 27 %
